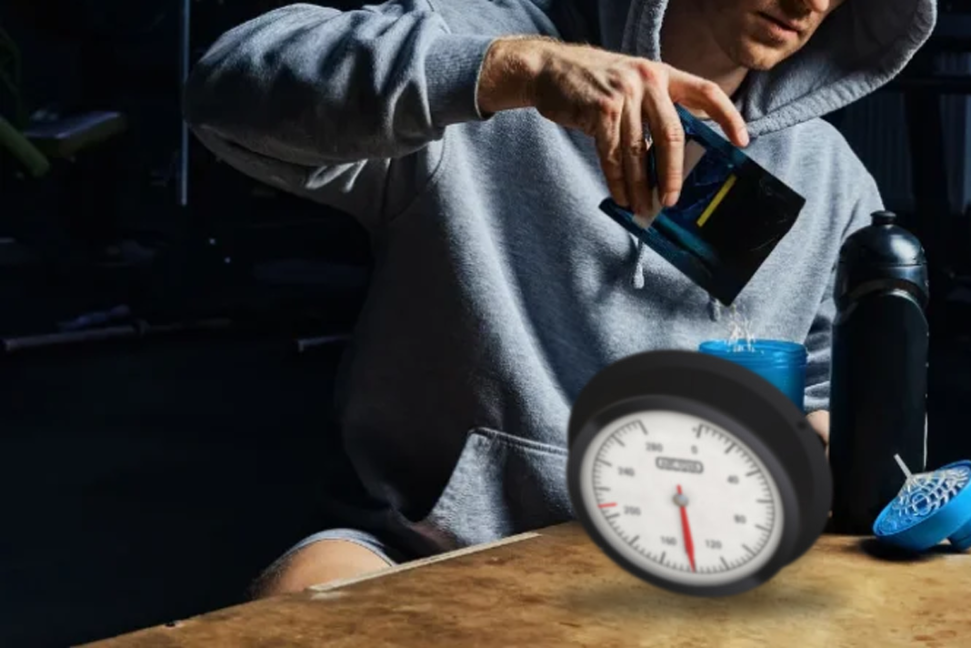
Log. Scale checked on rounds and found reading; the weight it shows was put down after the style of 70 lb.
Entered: 140 lb
